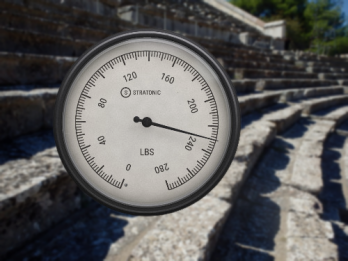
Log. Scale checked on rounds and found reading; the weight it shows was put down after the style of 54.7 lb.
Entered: 230 lb
